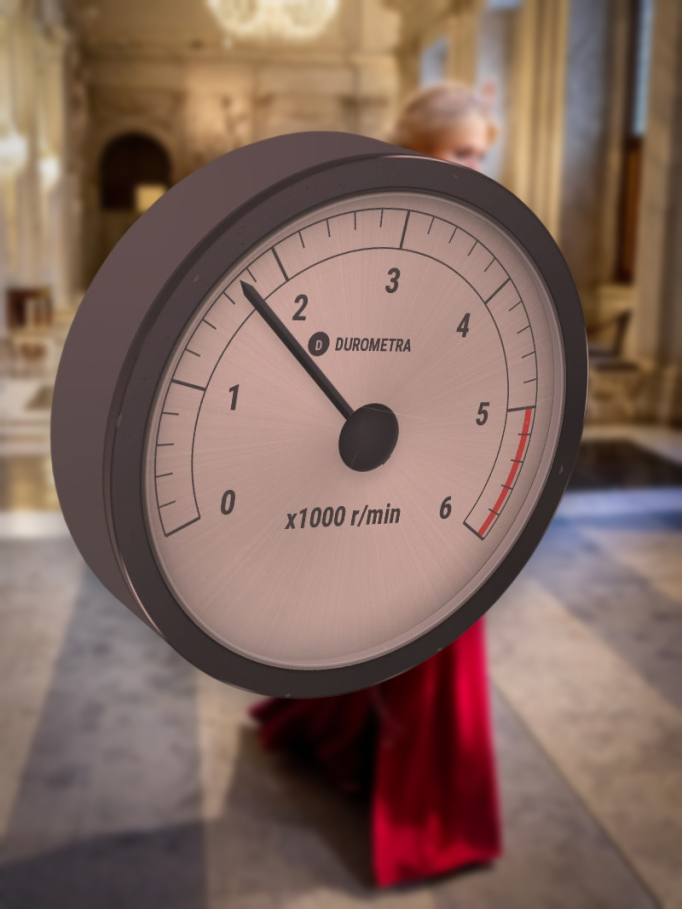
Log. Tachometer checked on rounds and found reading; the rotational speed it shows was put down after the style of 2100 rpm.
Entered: 1700 rpm
